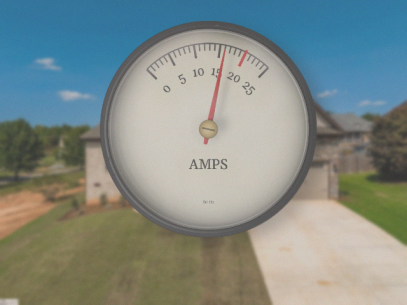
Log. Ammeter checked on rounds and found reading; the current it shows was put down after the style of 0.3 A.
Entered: 16 A
